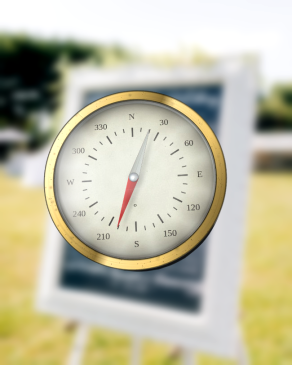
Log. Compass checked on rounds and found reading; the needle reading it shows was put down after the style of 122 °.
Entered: 200 °
